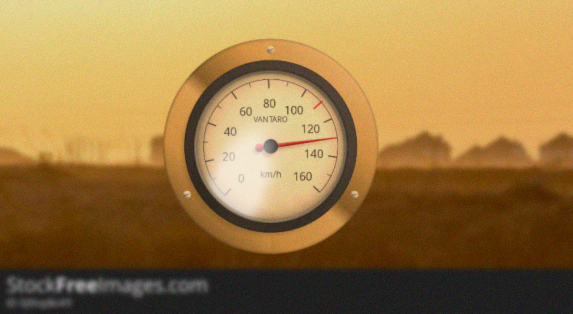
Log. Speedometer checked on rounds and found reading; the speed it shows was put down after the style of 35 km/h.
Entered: 130 km/h
